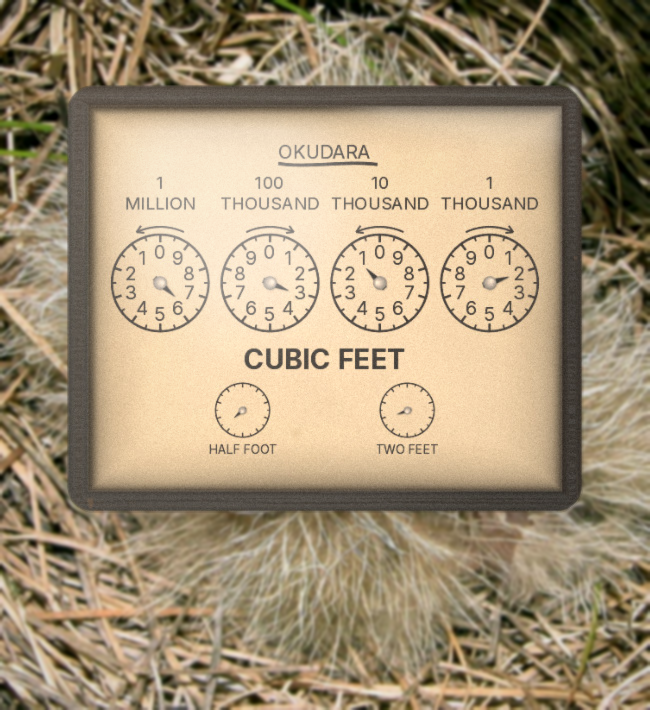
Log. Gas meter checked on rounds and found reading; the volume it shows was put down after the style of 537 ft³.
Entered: 631200 ft³
